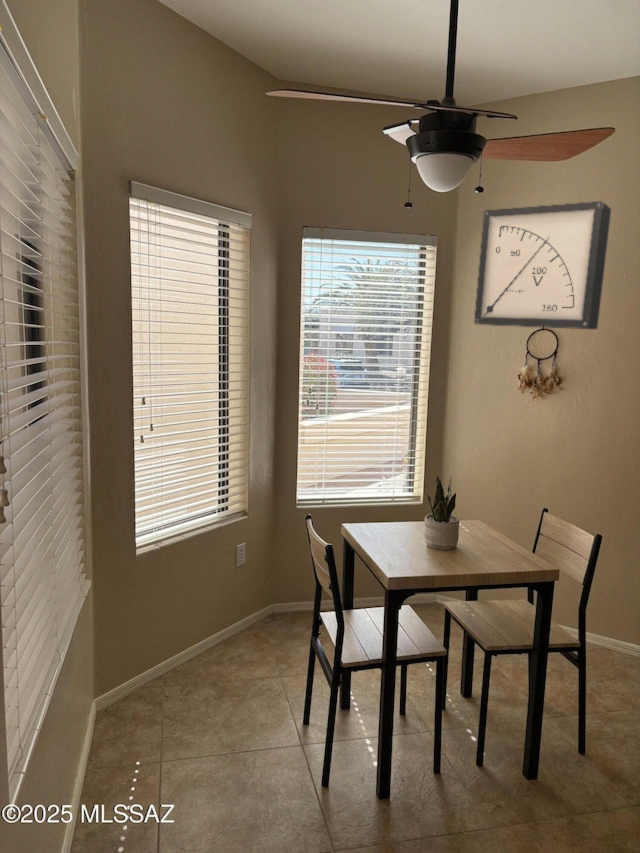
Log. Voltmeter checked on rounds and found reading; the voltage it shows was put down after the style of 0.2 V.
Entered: 80 V
